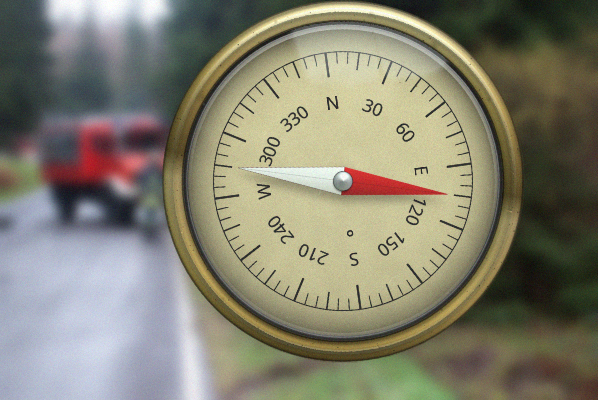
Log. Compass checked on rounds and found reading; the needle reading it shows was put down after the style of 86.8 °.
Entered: 105 °
